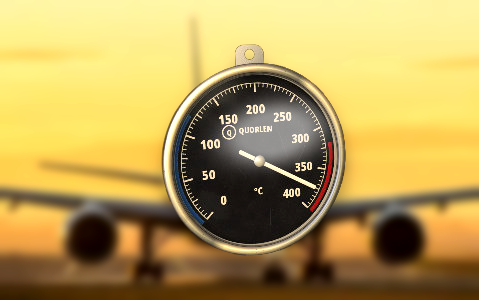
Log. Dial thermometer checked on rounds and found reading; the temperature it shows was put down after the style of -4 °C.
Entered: 375 °C
